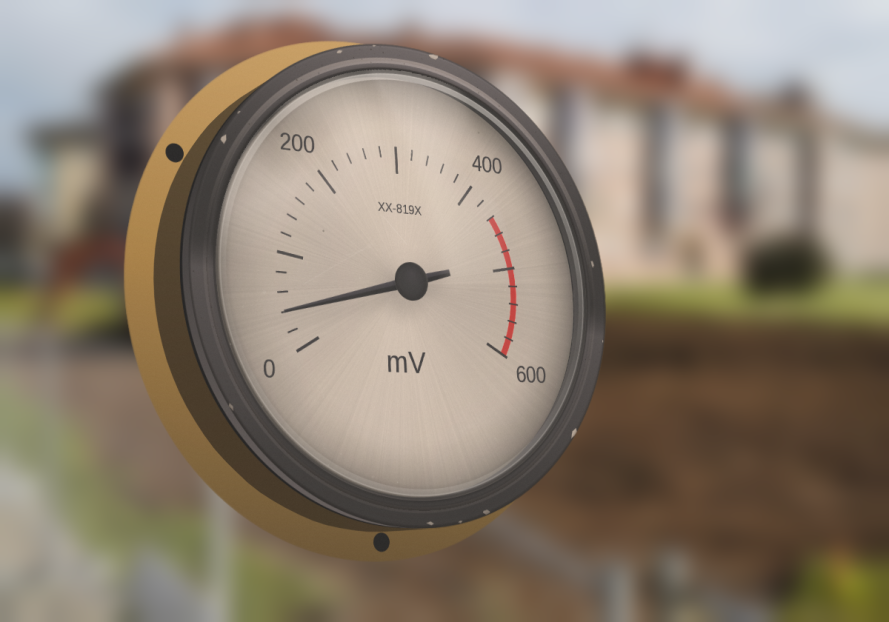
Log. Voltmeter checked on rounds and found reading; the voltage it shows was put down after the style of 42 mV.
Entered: 40 mV
